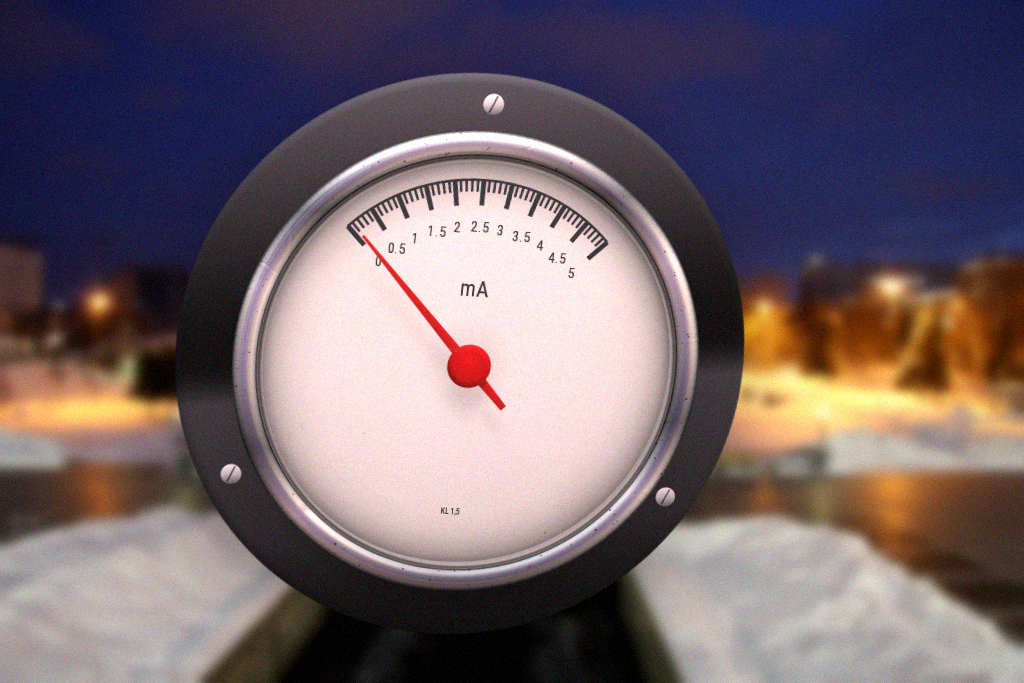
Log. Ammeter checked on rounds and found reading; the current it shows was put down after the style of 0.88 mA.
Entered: 0.1 mA
